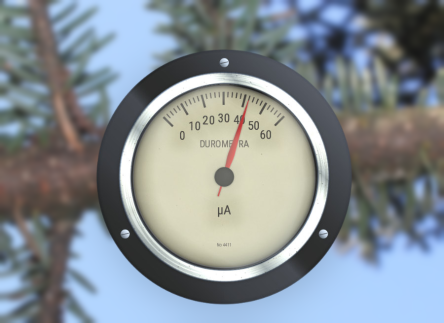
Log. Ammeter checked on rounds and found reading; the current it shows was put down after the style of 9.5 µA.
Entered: 42 µA
